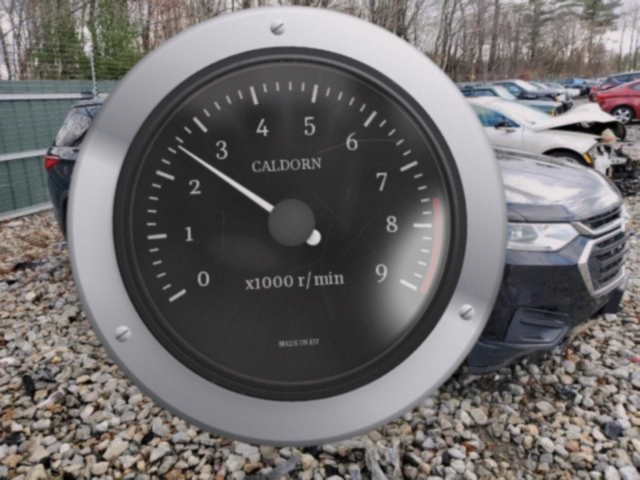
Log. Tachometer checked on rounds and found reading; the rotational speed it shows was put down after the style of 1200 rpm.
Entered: 2500 rpm
